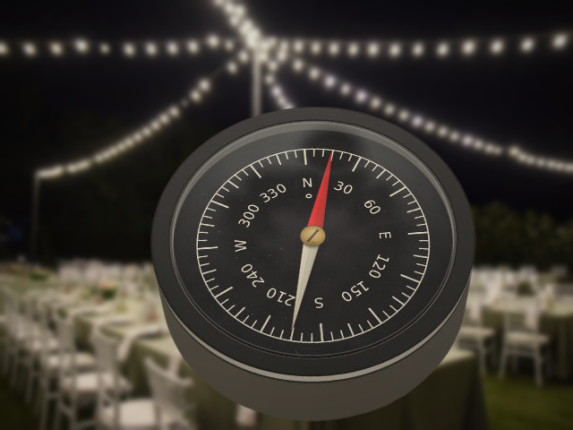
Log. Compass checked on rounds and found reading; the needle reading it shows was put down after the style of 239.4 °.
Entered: 15 °
